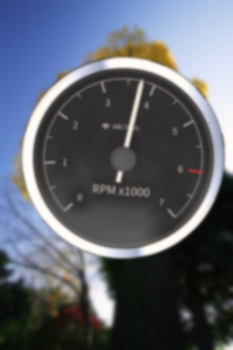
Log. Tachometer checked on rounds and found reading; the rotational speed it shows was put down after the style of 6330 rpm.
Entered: 3750 rpm
